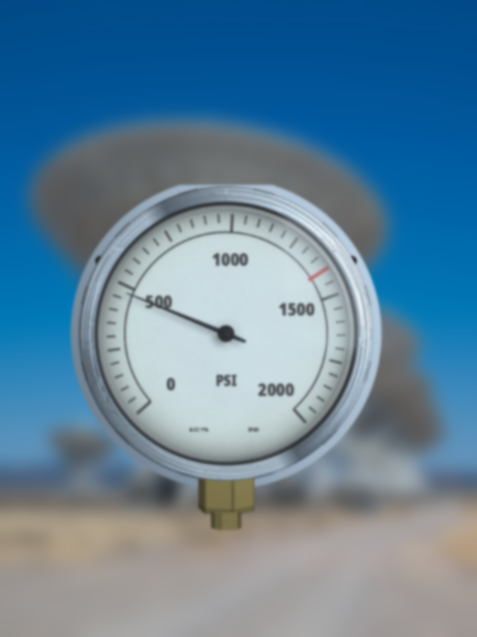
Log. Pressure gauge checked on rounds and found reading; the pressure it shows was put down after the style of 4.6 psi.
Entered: 475 psi
